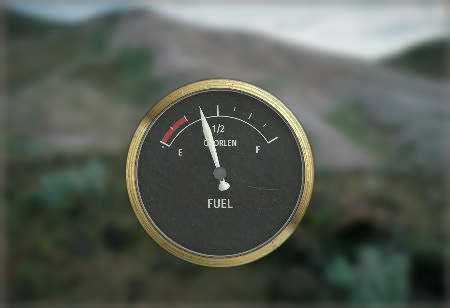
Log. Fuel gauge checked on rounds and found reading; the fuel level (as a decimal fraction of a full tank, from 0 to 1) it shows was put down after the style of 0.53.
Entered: 0.375
